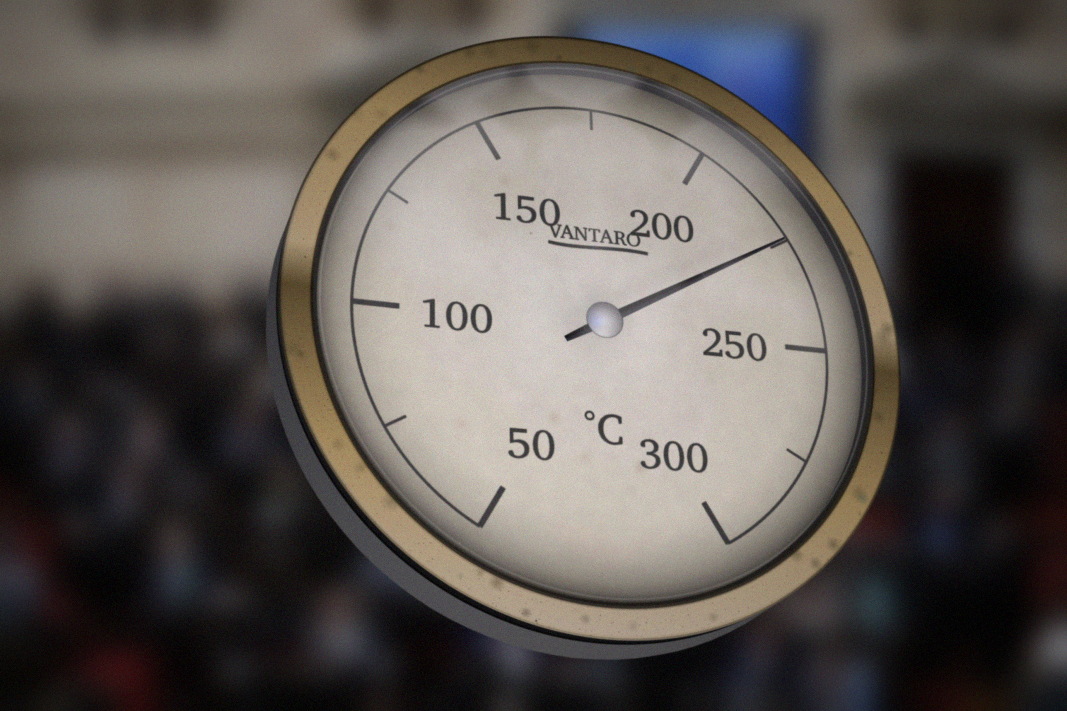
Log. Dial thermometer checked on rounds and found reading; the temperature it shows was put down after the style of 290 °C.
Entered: 225 °C
